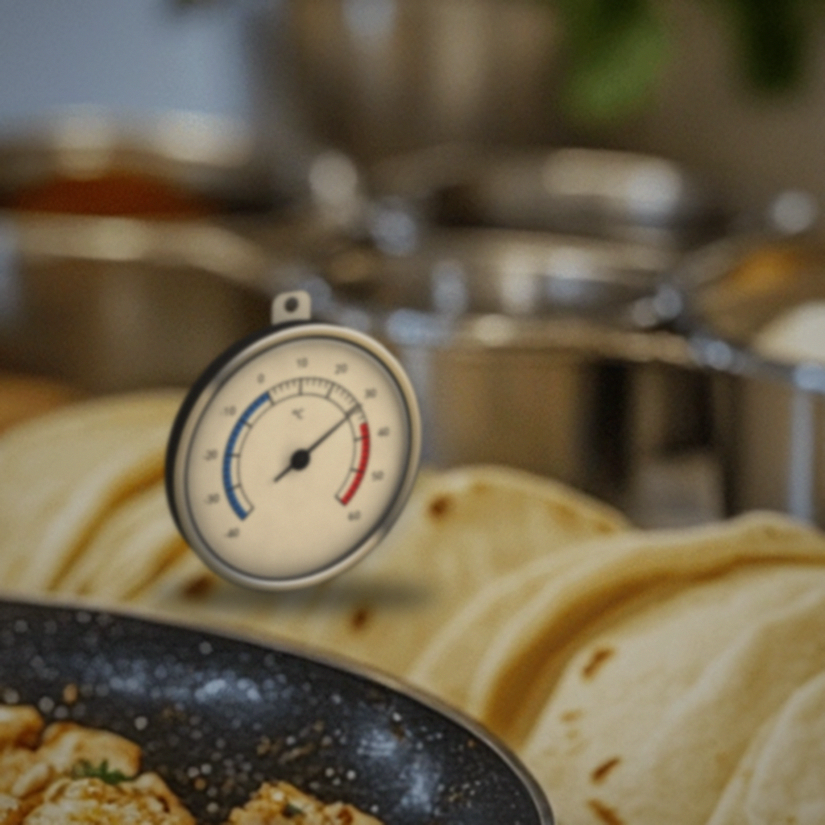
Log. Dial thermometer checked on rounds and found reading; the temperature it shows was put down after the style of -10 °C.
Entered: 30 °C
